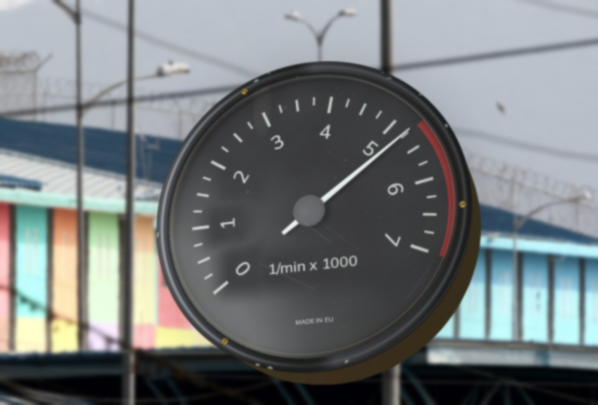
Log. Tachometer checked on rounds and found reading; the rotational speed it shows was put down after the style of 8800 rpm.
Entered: 5250 rpm
